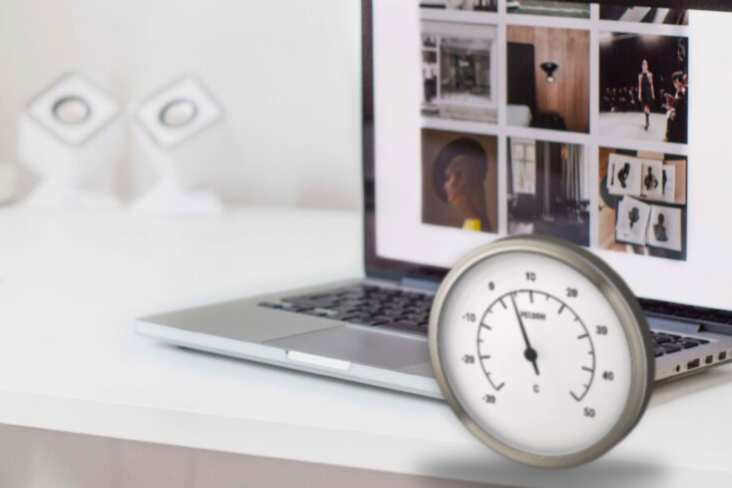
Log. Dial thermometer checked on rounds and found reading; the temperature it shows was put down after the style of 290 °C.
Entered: 5 °C
